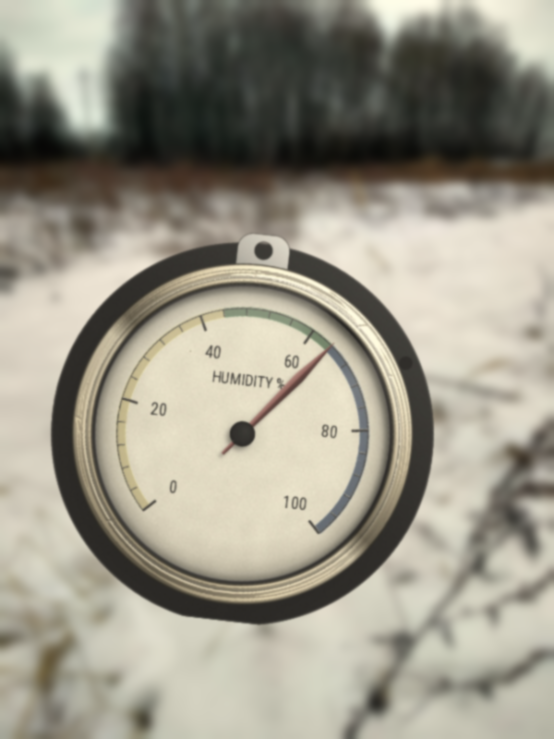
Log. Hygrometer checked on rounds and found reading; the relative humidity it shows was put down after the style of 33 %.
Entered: 64 %
